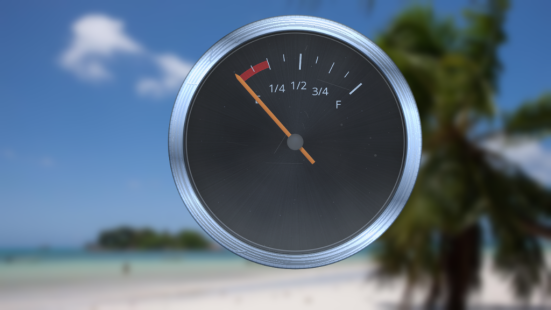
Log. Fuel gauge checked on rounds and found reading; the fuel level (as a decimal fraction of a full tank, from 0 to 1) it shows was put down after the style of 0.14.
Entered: 0
